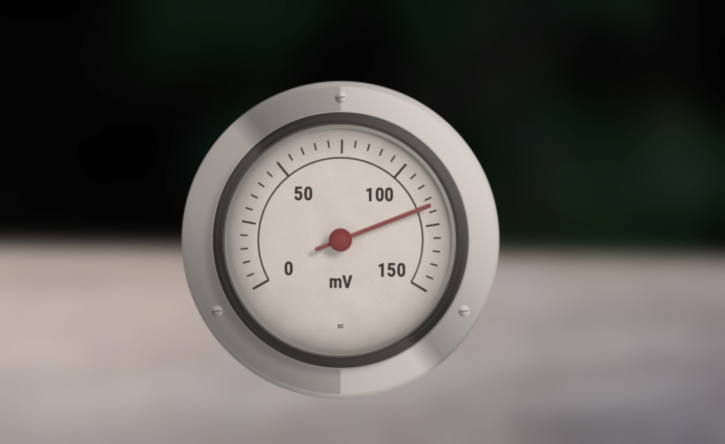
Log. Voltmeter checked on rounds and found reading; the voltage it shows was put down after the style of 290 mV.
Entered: 117.5 mV
